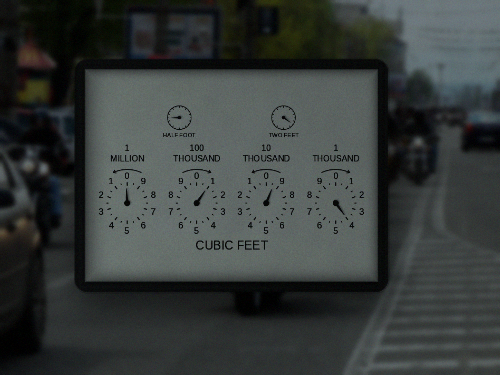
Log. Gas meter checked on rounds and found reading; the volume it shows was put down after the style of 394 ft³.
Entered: 9400 ft³
